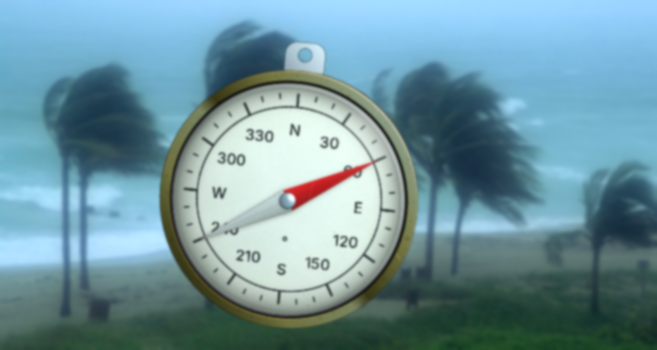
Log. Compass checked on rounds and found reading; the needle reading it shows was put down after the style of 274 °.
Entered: 60 °
